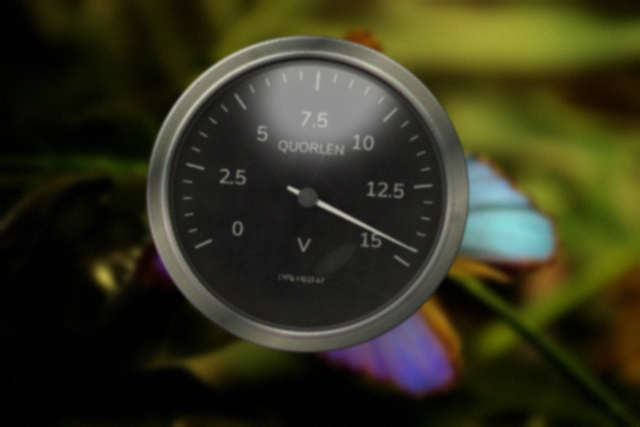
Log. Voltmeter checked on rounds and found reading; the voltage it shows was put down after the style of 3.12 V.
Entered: 14.5 V
